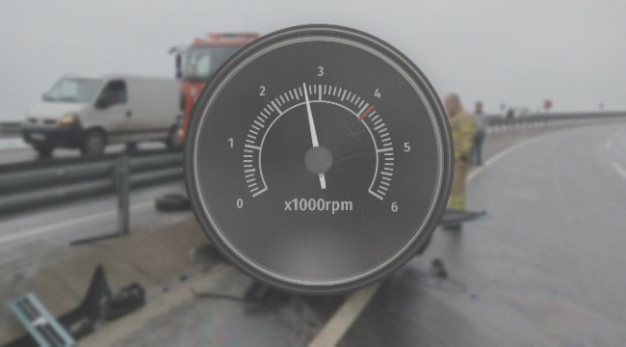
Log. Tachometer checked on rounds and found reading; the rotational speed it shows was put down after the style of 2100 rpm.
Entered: 2700 rpm
